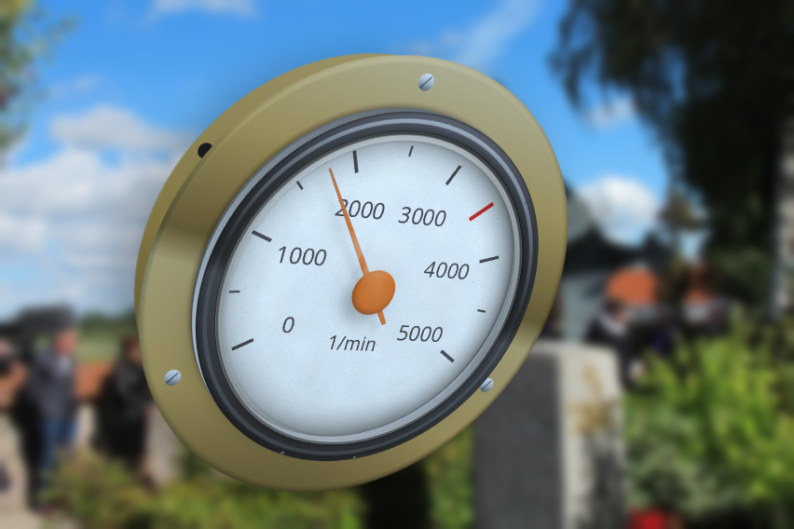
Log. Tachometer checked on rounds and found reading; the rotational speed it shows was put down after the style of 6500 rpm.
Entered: 1750 rpm
